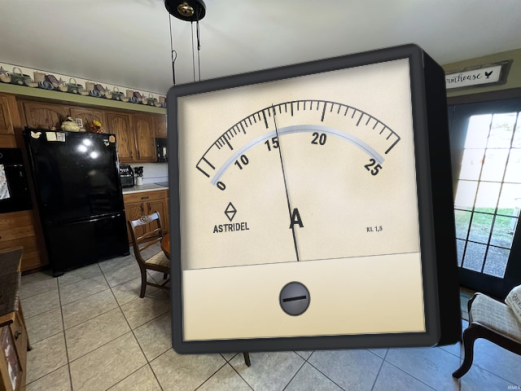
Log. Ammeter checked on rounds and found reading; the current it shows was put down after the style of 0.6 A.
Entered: 16 A
